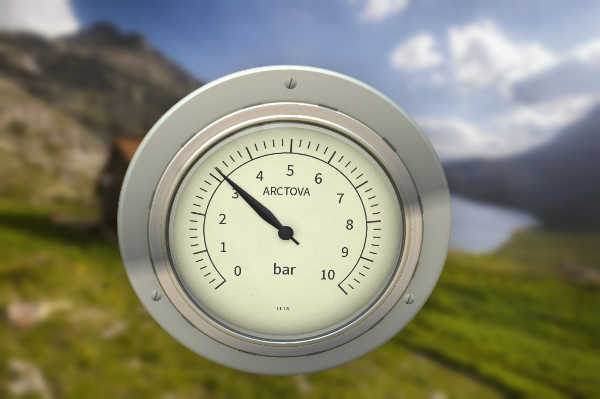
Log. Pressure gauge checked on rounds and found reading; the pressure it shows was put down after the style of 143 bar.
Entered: 3.2 bar
